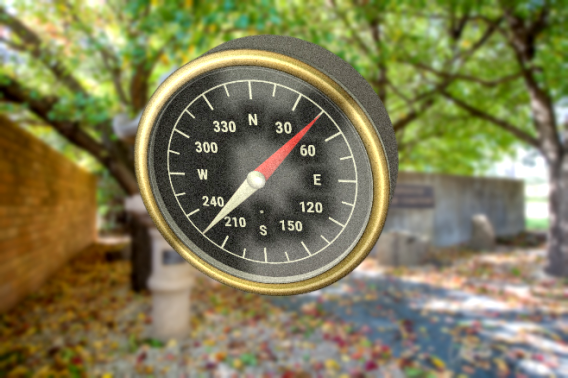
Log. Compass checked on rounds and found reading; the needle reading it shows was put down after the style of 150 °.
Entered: 45 °
